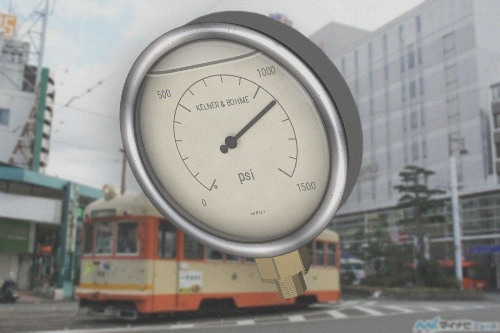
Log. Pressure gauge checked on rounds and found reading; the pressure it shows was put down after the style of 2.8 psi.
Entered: 1100 psi
